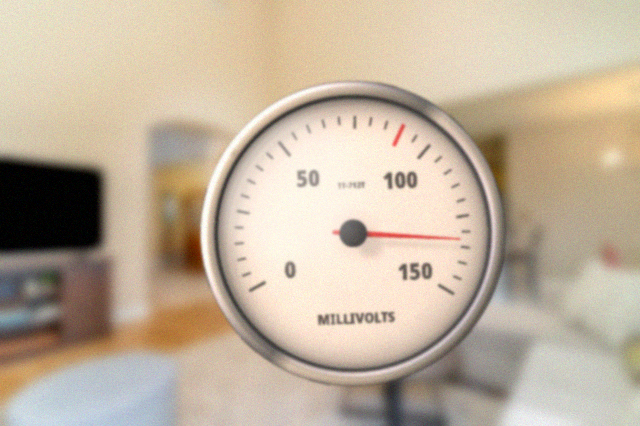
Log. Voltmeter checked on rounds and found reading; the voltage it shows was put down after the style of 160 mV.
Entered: 132.5 mV
